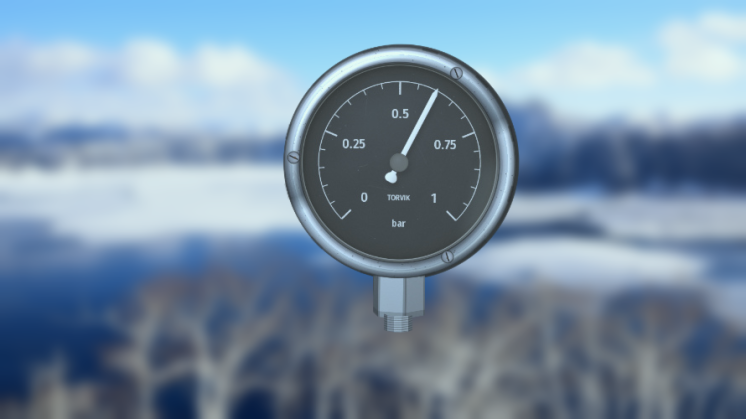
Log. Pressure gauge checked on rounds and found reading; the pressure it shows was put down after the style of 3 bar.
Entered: 0.6 bar
